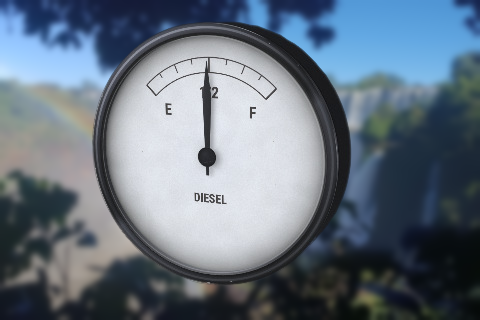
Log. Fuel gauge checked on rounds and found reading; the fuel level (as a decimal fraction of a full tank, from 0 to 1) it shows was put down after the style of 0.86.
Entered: 0.5
